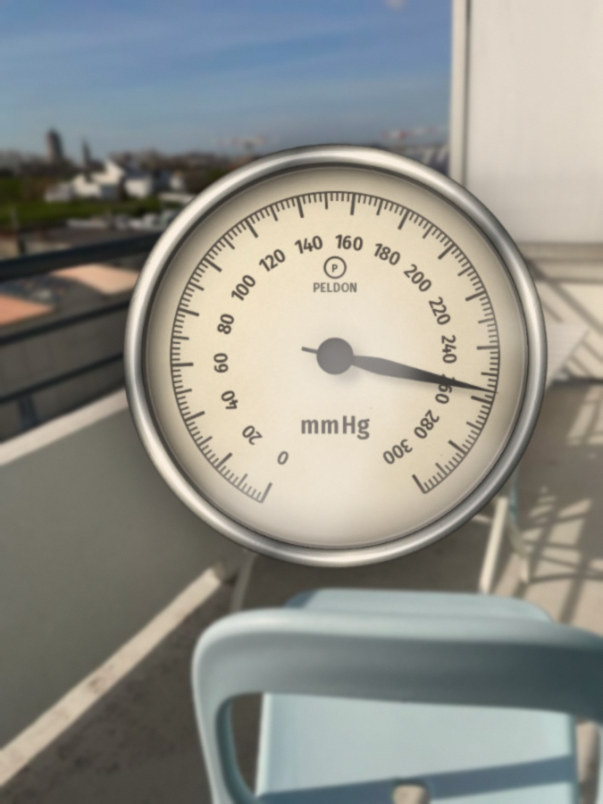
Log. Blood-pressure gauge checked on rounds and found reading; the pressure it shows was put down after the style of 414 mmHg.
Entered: 256 mmHg
